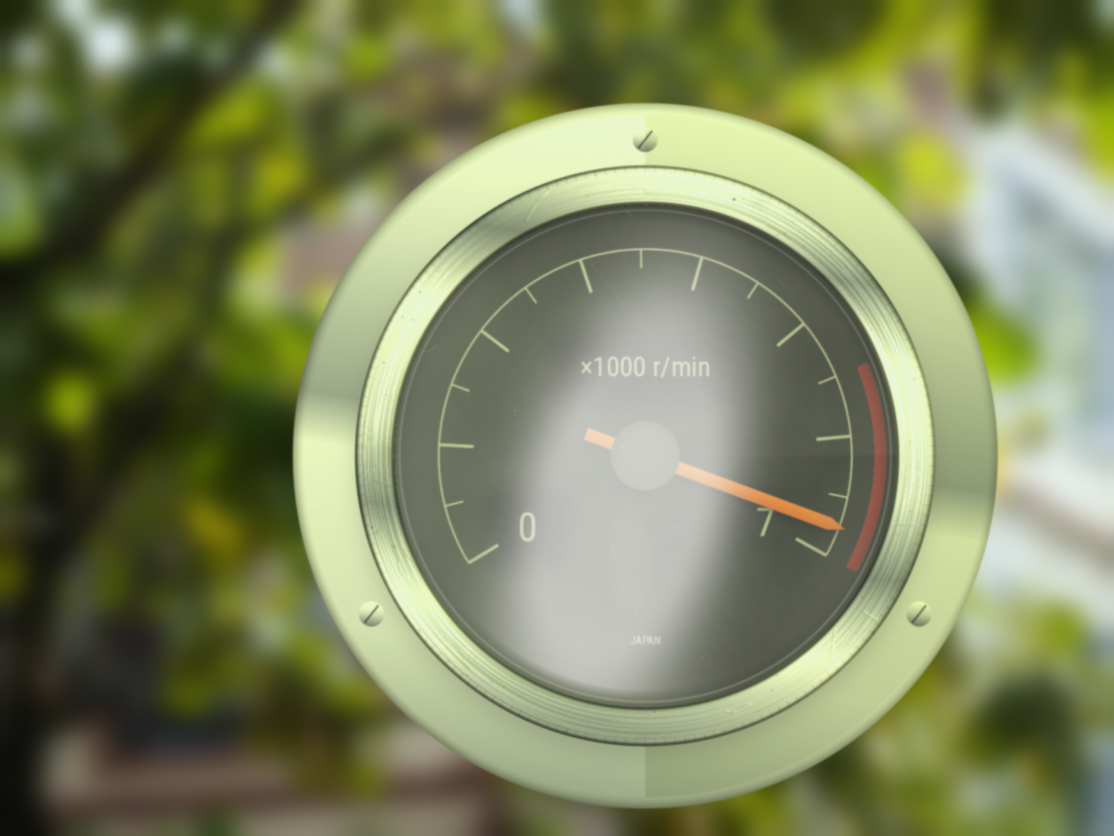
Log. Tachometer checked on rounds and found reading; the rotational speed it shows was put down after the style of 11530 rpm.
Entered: 6750 rpm
